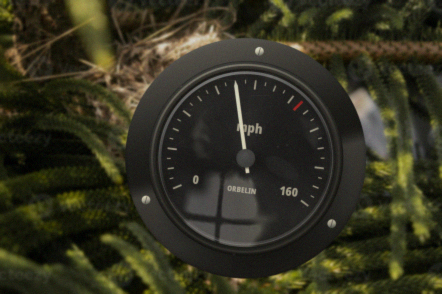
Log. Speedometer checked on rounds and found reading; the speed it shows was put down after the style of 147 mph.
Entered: 70 mph
